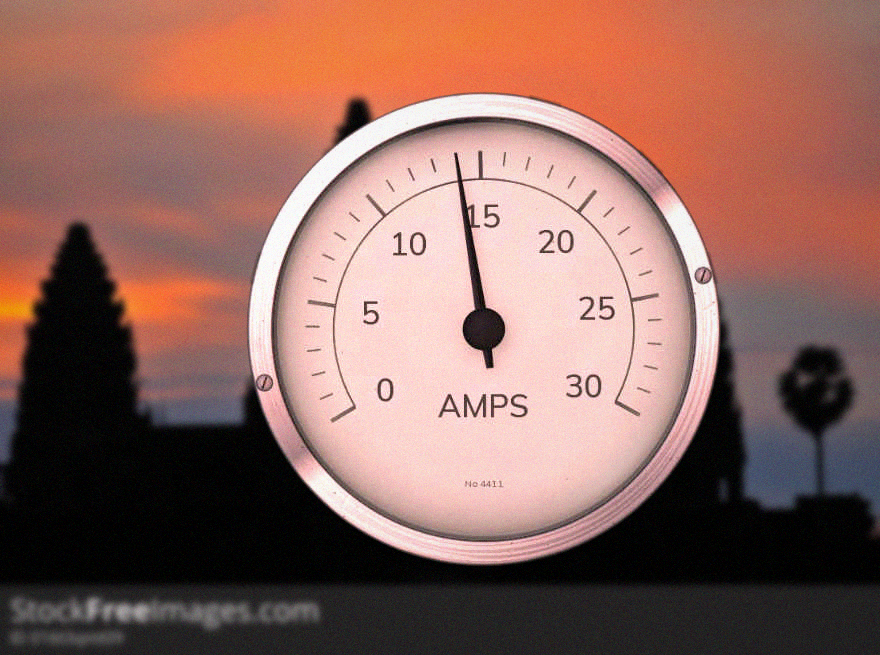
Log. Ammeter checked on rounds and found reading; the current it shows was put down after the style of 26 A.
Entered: 14 A
